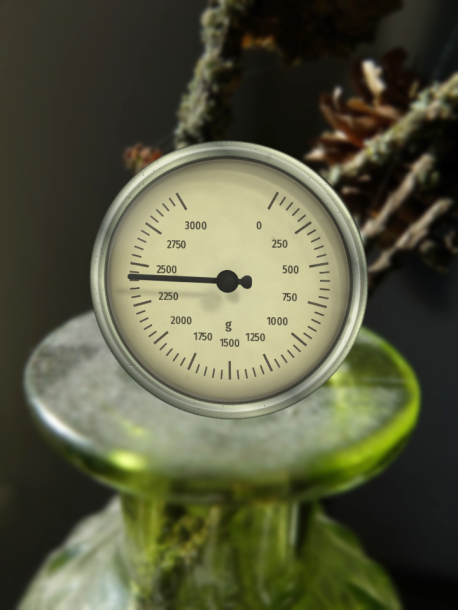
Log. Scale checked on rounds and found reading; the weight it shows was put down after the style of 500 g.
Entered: 2425 g
